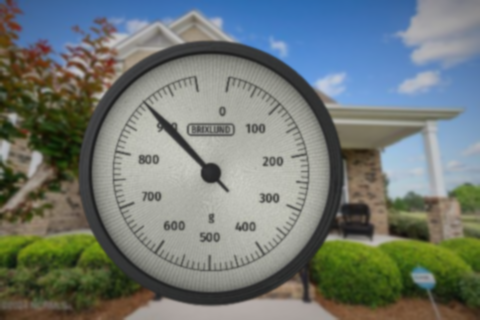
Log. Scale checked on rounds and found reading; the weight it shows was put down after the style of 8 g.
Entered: 900 g
